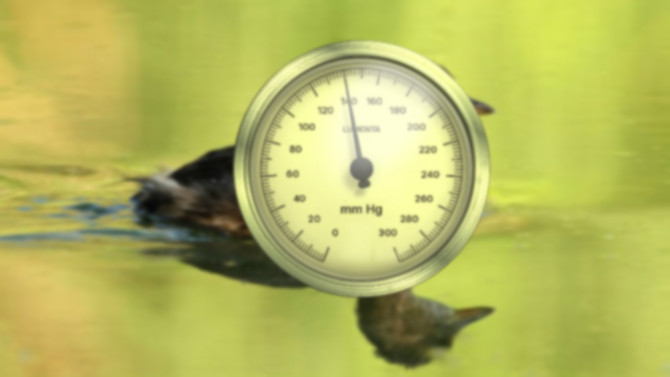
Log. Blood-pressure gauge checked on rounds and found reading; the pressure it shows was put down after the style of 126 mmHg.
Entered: 140 mmHg
